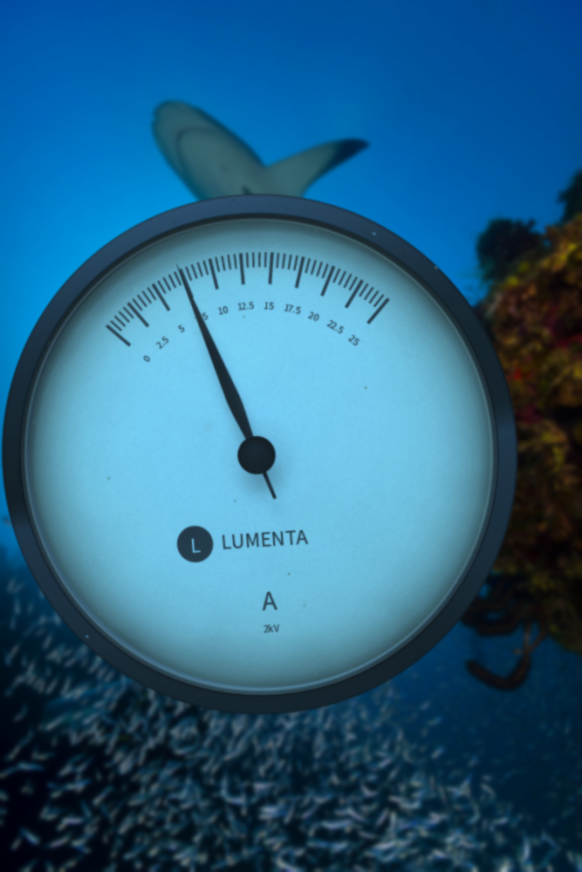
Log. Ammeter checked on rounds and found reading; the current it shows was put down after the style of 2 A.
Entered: 7.5 A
